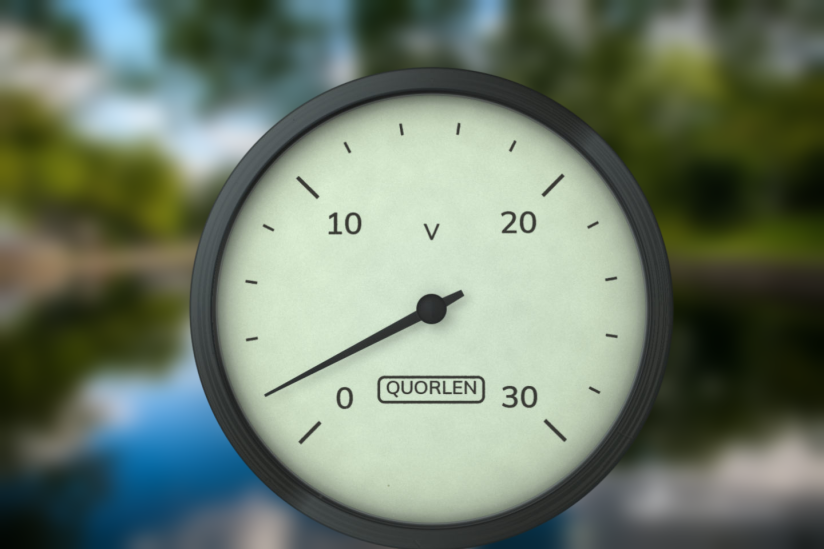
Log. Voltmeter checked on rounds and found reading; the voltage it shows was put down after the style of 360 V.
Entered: 2 V
